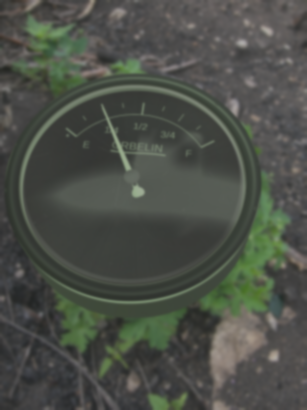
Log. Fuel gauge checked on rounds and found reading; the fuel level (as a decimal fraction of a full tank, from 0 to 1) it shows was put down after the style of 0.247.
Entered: 0.25
